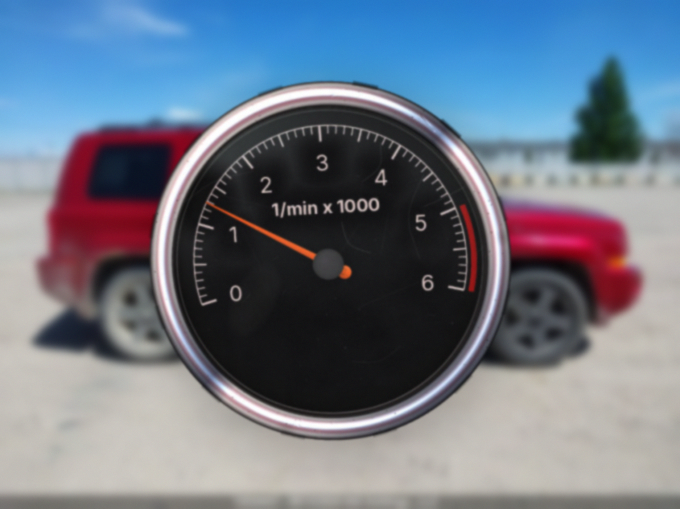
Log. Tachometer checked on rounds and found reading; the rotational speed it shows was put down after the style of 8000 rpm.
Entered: 1300 rpm
